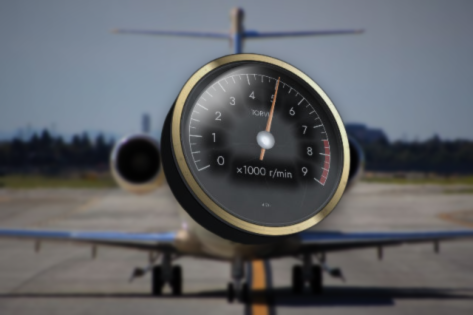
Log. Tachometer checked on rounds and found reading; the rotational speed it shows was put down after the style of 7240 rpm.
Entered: 5000 rpm
